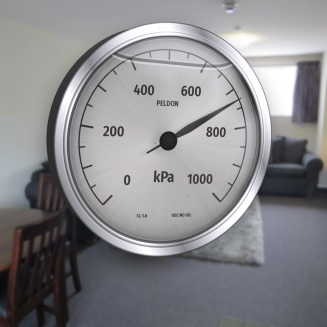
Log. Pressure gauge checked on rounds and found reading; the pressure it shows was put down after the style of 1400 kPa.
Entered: 725 kPa
